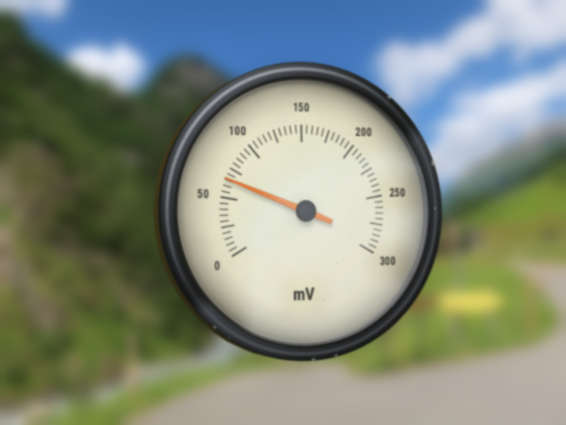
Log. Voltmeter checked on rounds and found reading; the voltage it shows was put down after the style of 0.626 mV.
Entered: 65 mV
